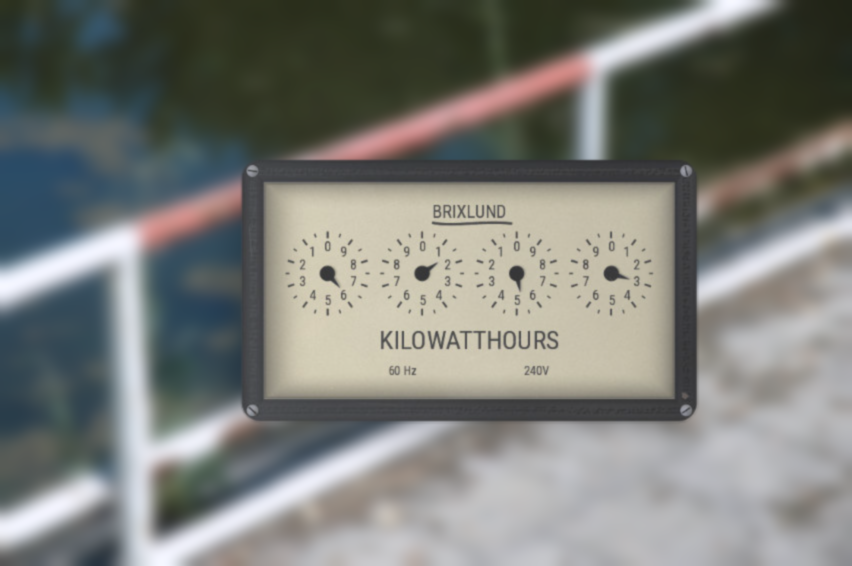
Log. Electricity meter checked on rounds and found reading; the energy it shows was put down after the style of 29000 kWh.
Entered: 6153 kWh
